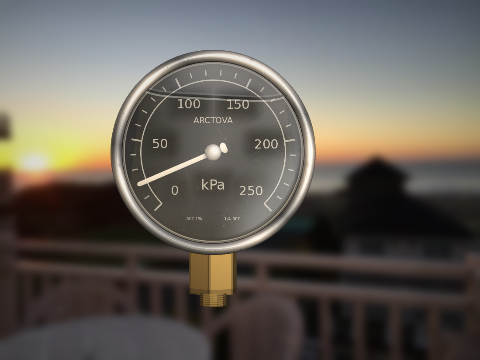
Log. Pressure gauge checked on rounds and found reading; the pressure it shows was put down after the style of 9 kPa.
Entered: 20 kPa
